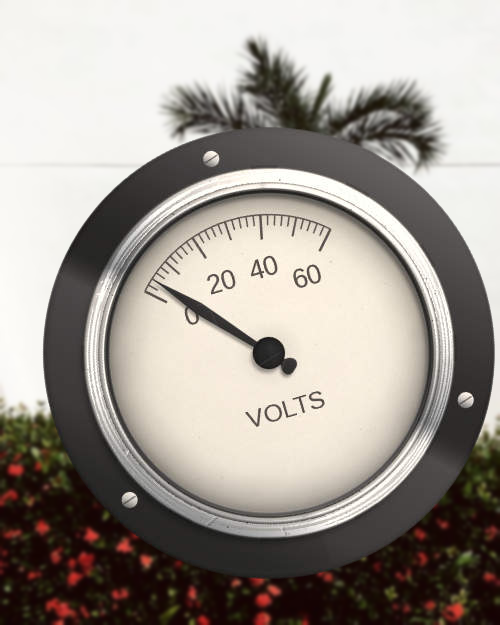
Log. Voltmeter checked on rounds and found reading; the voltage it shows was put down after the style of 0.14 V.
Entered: 4 V
